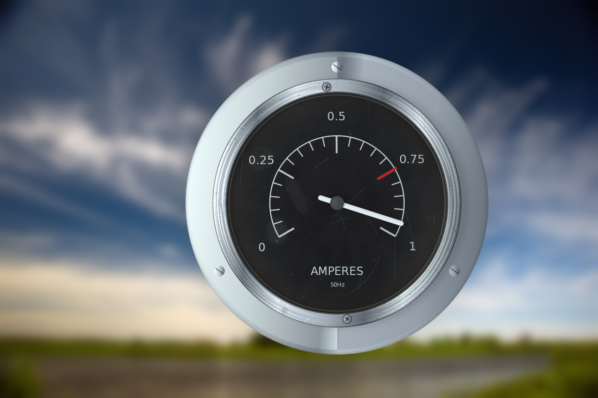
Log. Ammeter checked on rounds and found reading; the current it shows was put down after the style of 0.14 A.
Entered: 0.95 A
